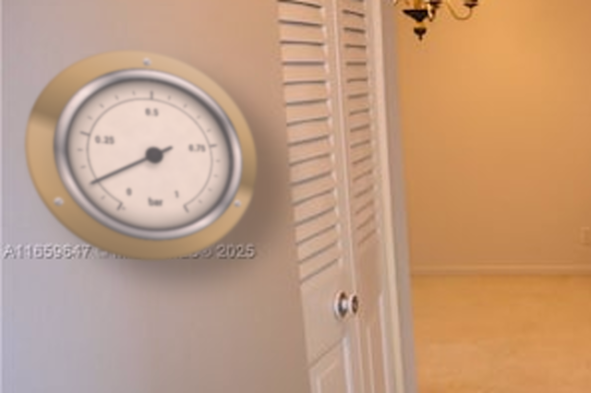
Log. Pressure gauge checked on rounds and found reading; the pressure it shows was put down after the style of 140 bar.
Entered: 0.1 bar
